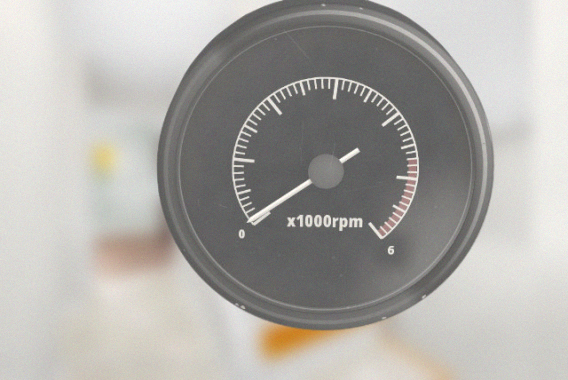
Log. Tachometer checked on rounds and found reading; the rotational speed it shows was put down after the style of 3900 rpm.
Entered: 100 rpm
